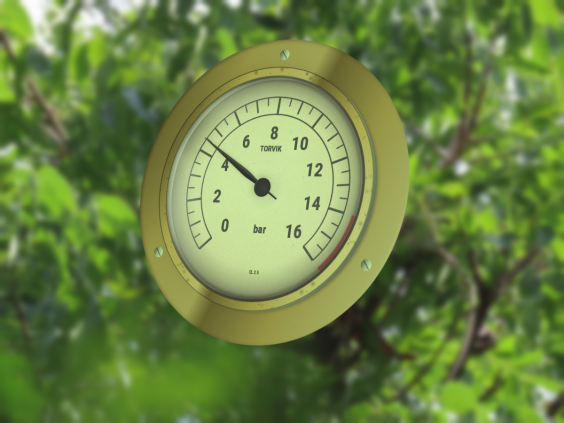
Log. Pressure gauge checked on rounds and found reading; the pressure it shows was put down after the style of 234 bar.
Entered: 4.5 bar
